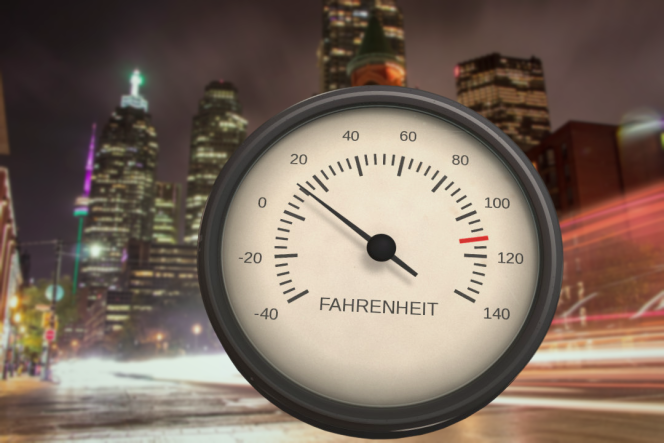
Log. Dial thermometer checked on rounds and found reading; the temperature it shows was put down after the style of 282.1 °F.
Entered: 12 °F
